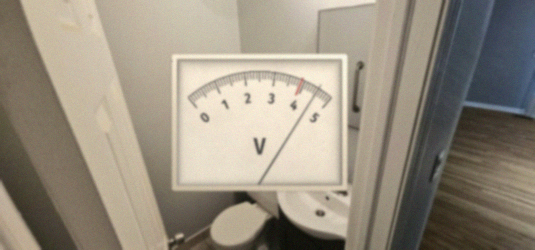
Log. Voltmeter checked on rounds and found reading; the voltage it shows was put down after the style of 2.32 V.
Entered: 4.5 V
